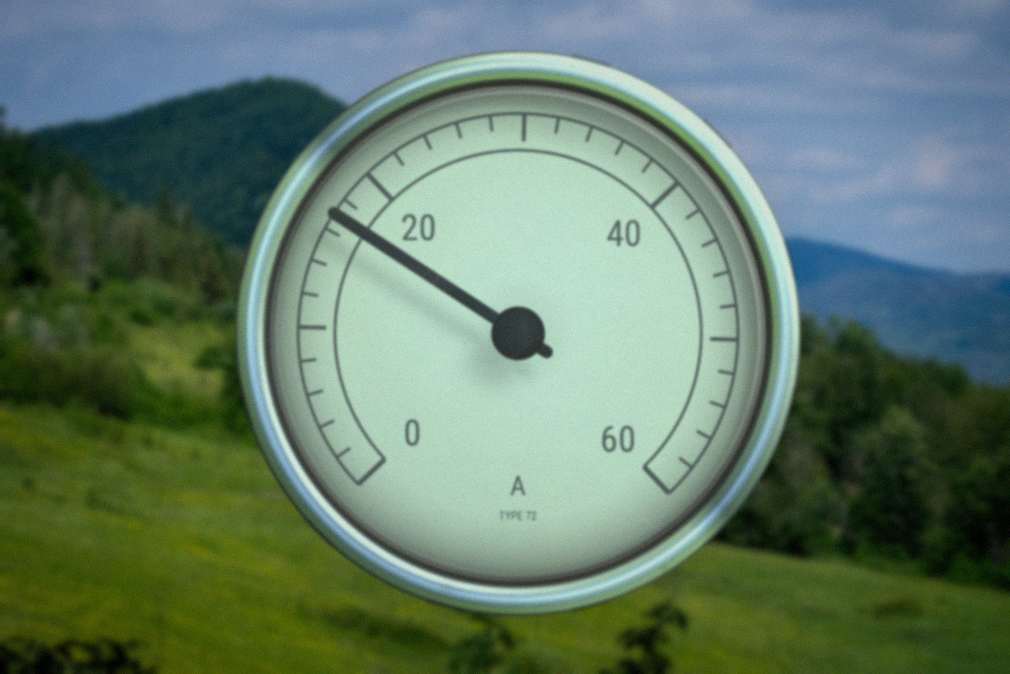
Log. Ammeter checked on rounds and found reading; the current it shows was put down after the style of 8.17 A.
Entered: 17 A
